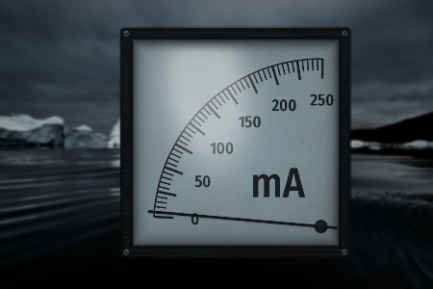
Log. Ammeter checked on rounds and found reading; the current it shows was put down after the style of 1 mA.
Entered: 5 mA
